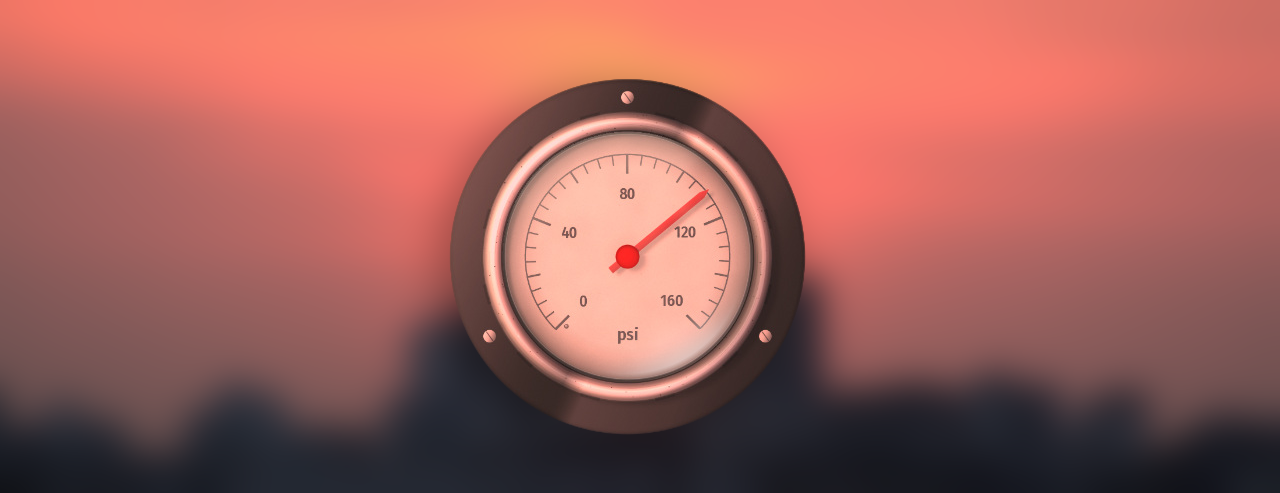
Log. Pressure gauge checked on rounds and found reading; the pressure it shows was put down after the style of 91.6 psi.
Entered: 110 psi
